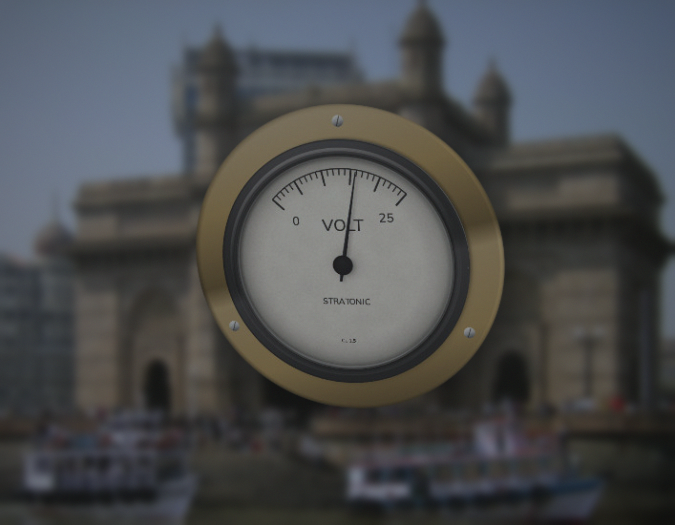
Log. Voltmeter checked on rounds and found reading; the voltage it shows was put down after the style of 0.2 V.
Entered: 16 V
